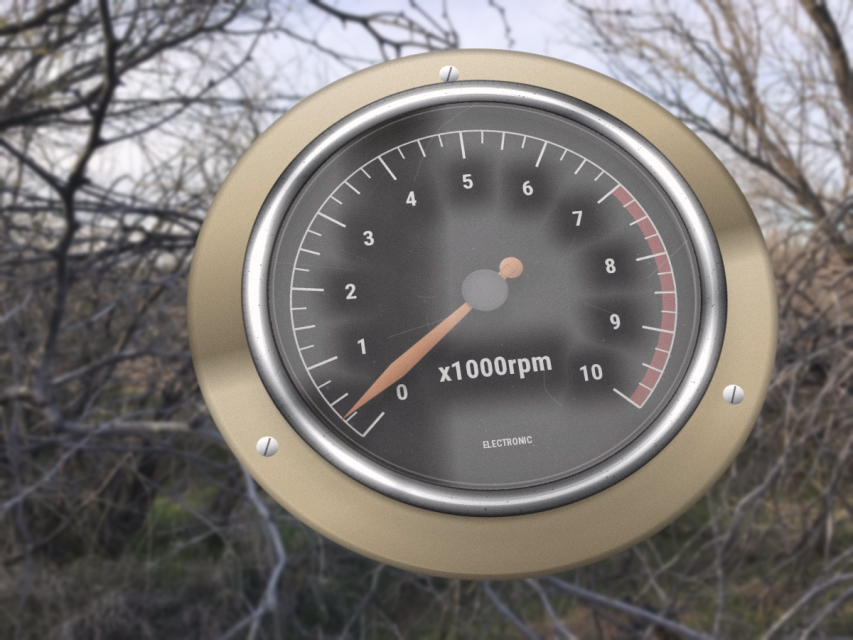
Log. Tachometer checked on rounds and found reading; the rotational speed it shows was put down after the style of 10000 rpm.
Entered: 250 rpm
